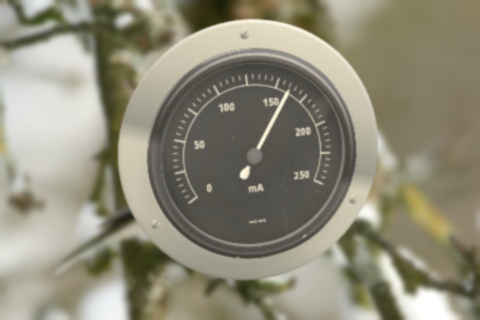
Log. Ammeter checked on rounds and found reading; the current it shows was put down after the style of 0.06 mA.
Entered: 160 mA
